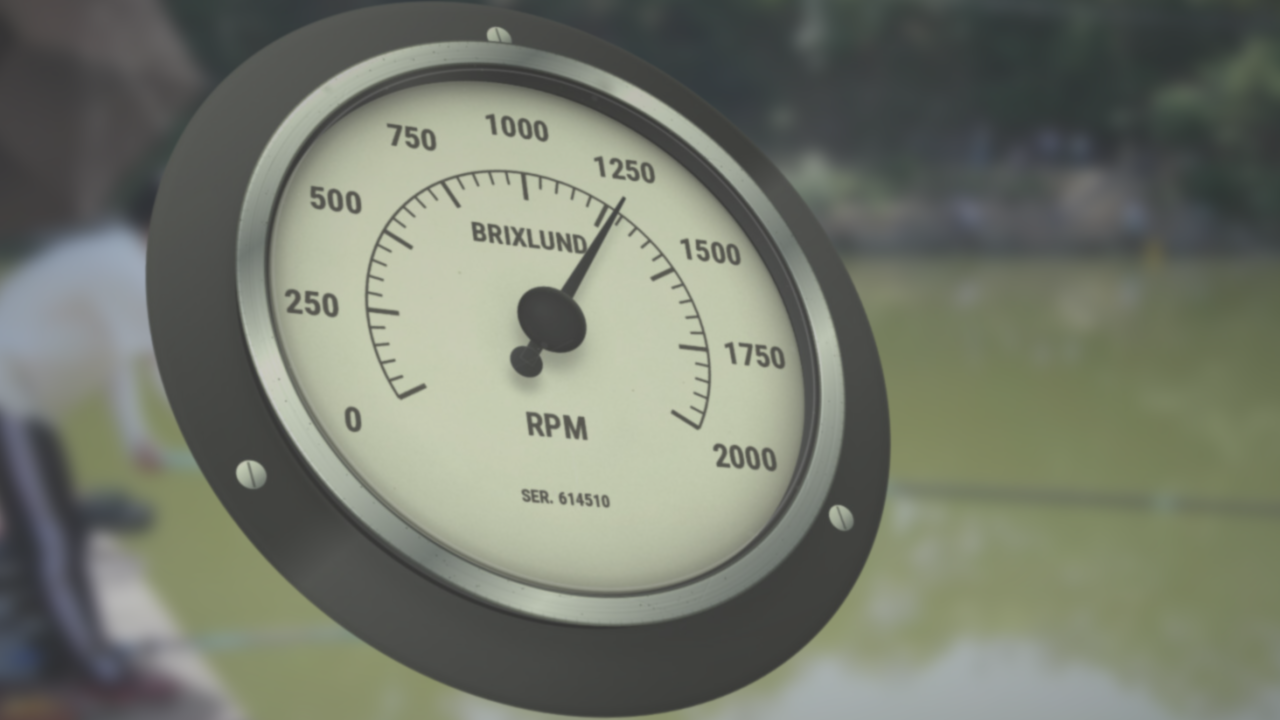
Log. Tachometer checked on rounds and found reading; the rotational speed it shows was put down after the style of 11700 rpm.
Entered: 1275 rpm
